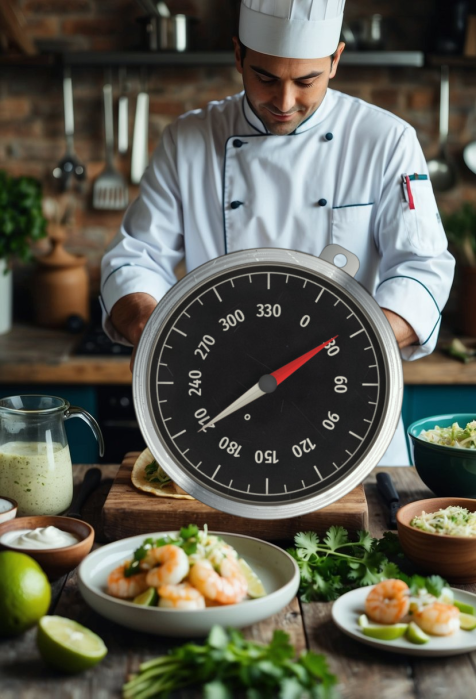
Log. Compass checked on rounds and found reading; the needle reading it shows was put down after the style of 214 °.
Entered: 25 °
